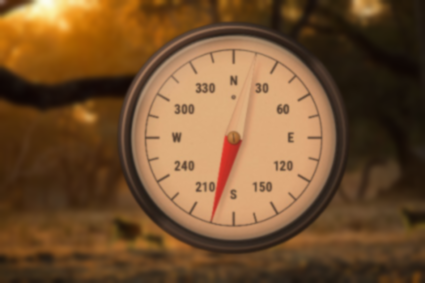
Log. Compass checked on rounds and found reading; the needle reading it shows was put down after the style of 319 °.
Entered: 195 °
